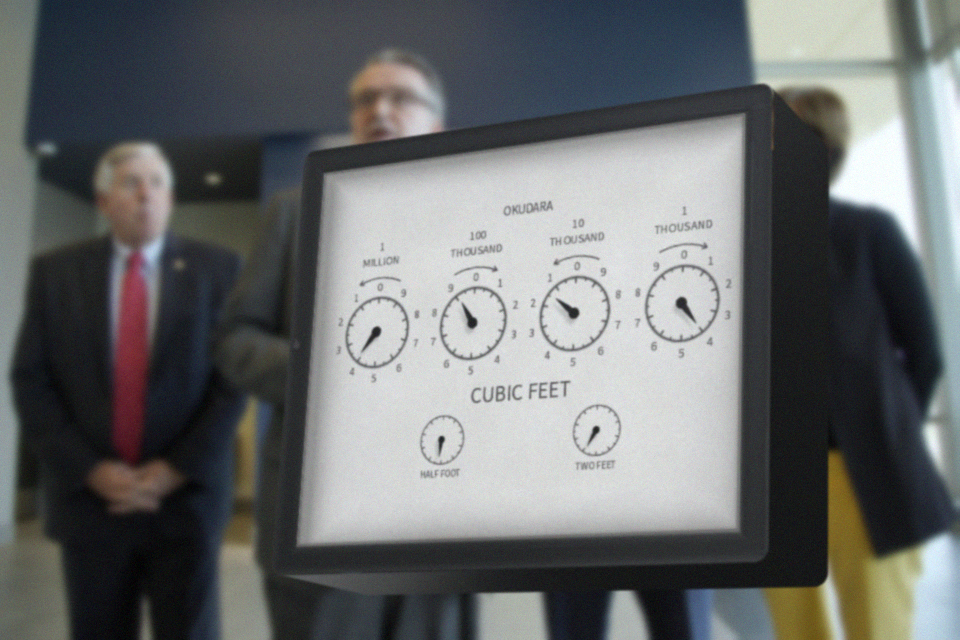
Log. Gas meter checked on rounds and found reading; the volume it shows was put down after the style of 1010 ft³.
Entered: 391400 ft³
